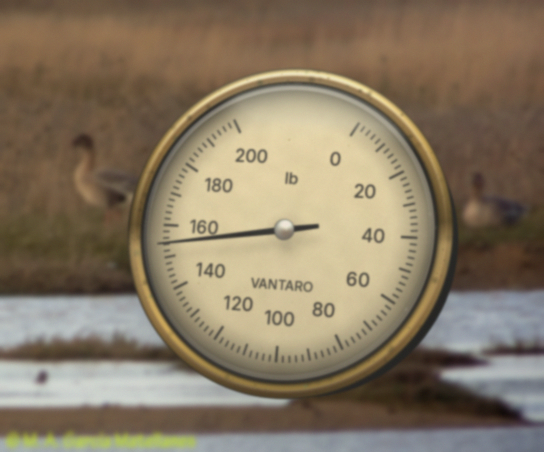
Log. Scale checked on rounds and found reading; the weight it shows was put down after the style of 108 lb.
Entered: 154 lb
